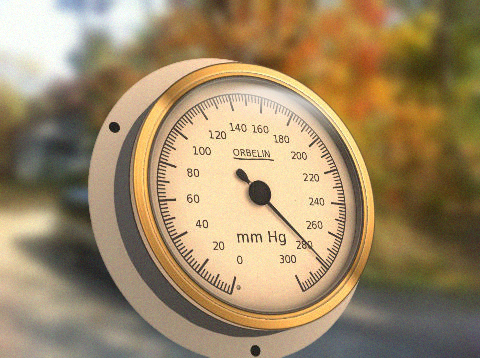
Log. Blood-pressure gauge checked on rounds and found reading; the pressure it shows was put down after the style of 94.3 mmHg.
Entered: 280 mmHg
